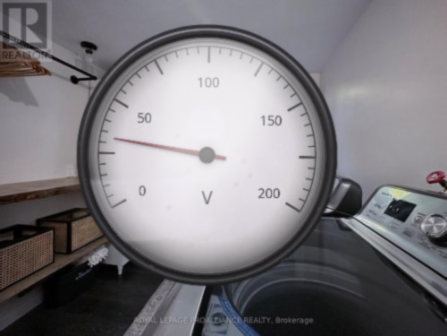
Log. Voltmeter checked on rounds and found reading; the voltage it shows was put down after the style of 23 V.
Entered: 32.5 V
